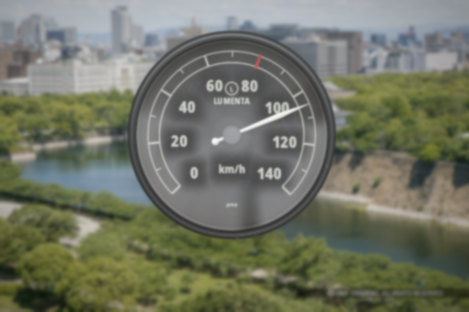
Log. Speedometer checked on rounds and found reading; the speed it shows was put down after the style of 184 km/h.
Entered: 105 km/h
